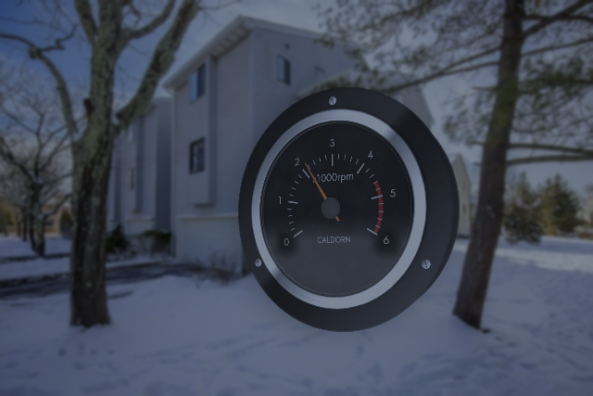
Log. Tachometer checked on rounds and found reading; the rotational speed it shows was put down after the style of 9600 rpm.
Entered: 2200 rpm
